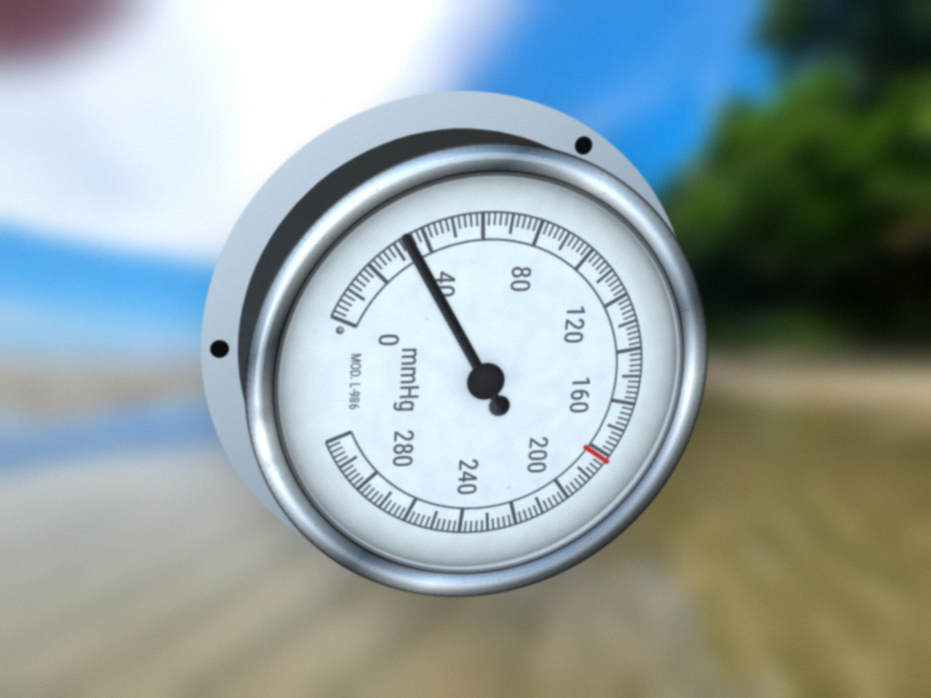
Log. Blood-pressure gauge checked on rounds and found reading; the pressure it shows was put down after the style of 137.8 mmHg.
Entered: 34 mmHg
